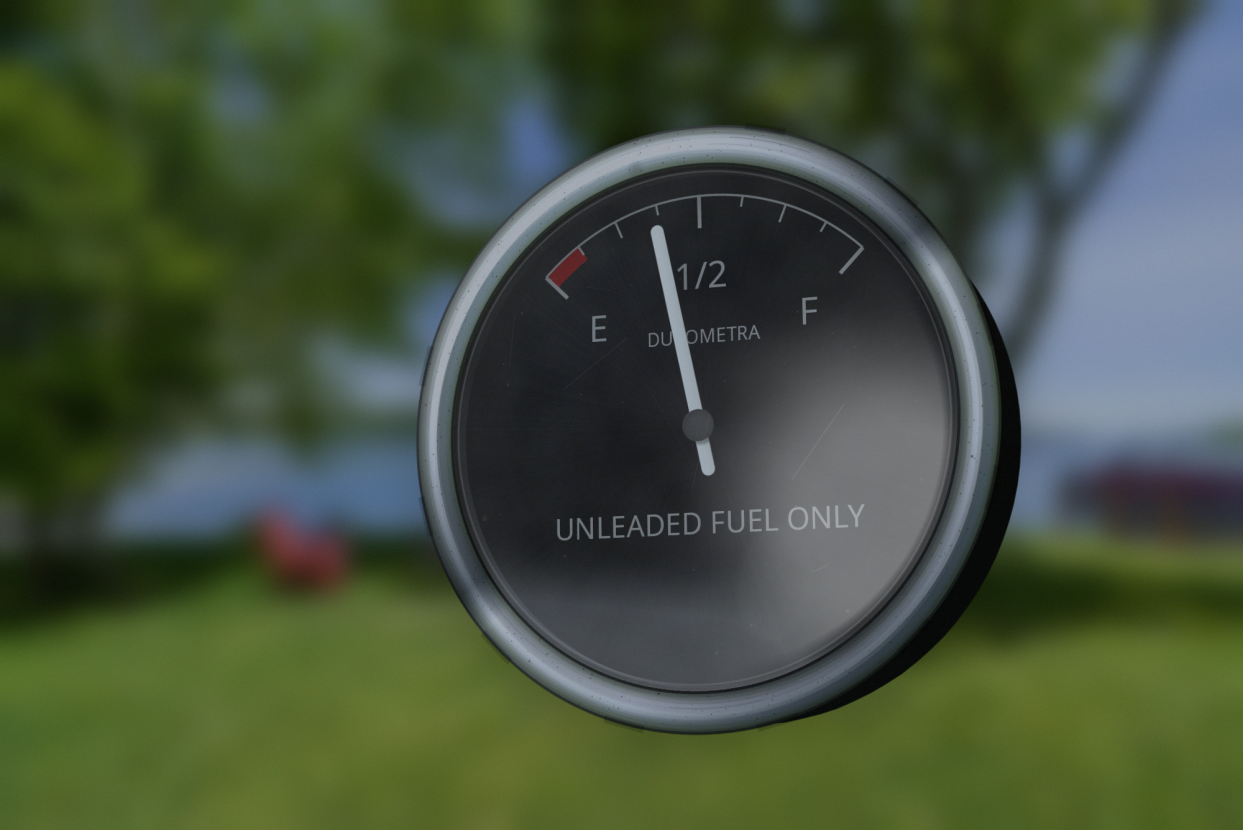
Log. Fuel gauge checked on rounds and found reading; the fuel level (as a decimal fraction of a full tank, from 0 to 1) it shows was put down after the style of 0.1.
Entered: 0.375
